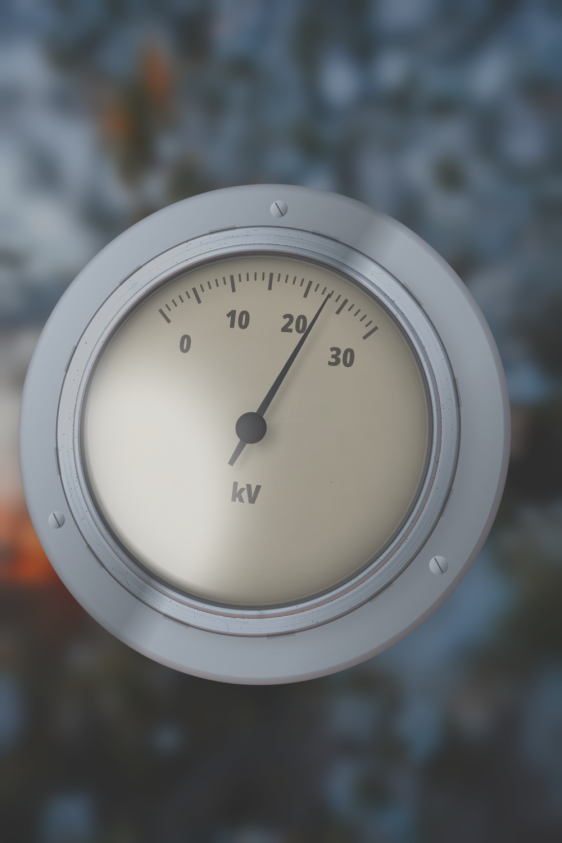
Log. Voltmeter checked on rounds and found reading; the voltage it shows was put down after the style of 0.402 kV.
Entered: 23 kV
